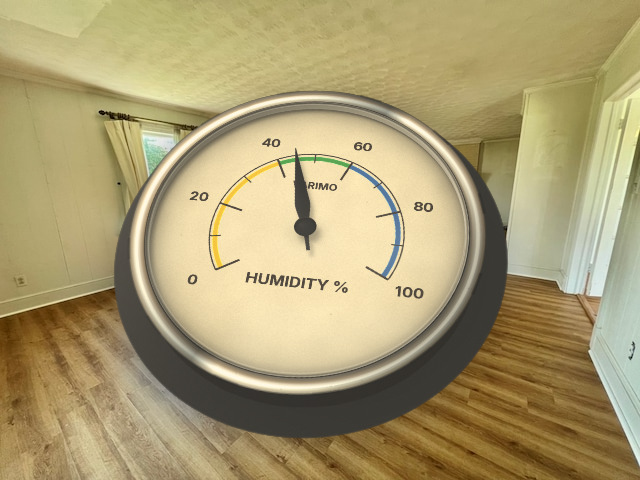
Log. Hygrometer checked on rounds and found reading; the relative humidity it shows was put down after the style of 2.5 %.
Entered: 45 %
